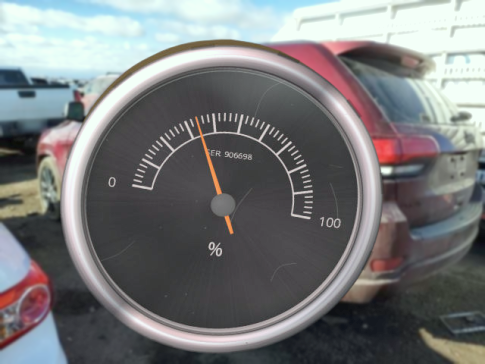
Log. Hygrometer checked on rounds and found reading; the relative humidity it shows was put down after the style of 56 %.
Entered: 34 %
